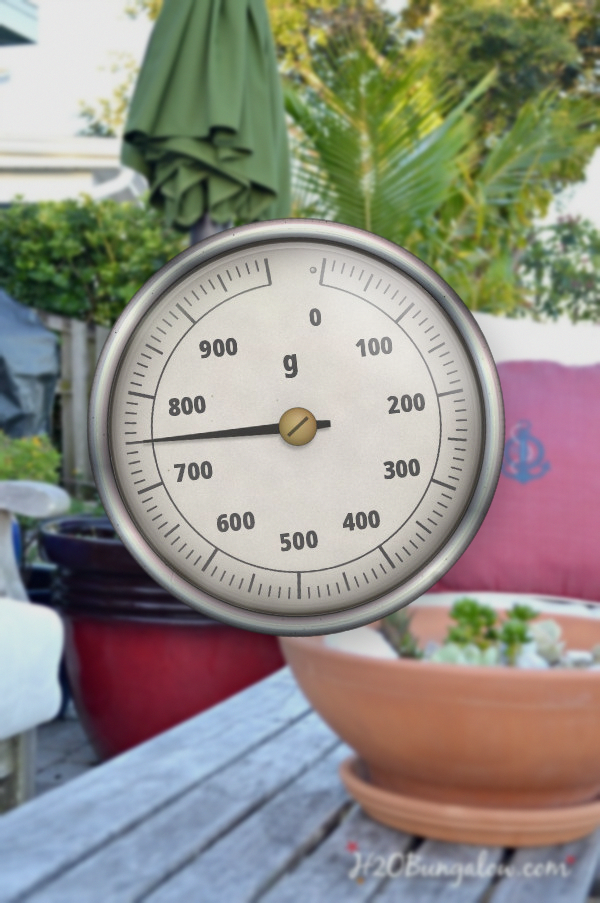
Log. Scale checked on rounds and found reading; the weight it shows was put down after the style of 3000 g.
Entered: 750 g
